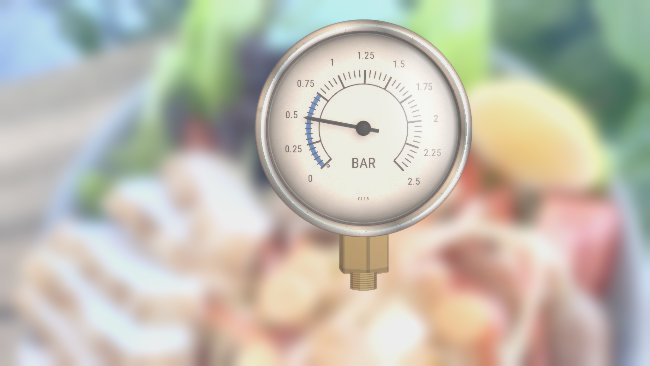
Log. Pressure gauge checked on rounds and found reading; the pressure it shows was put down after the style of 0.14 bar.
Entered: 0.5 bar
